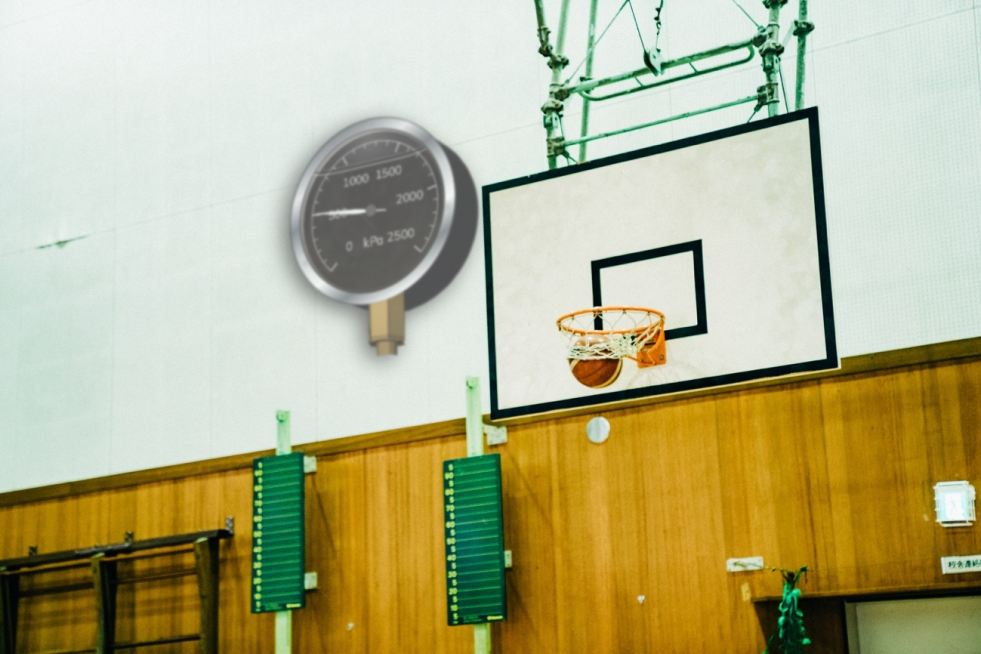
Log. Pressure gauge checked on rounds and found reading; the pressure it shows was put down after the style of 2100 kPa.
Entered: 500 kPa
